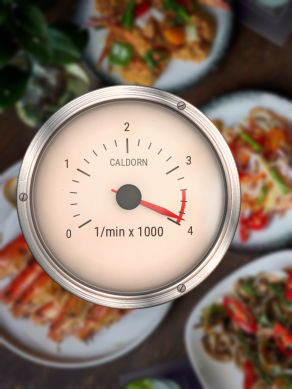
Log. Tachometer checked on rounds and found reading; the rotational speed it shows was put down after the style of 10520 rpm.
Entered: 3900 rpm
